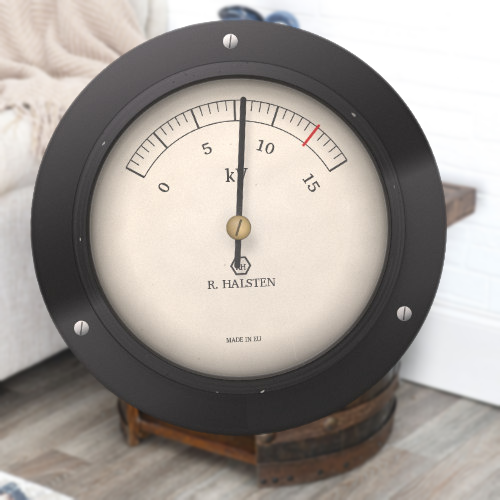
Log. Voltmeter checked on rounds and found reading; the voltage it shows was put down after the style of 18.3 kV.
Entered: 8 kV
